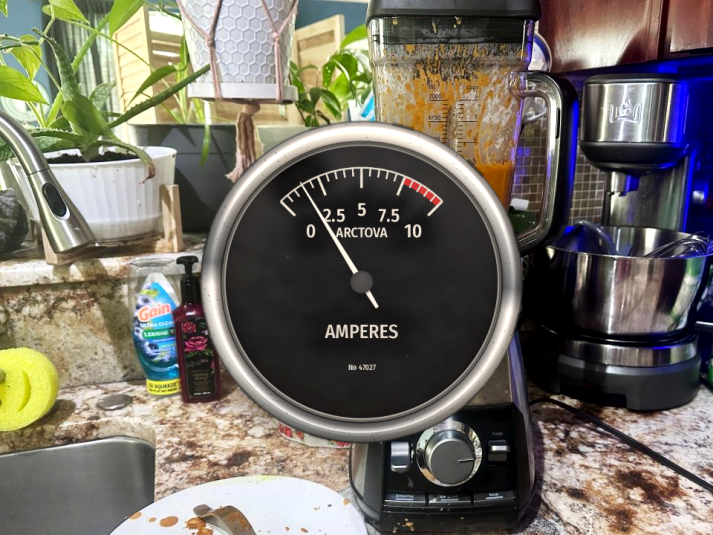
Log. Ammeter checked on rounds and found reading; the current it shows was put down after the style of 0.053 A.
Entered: 1.5 A
